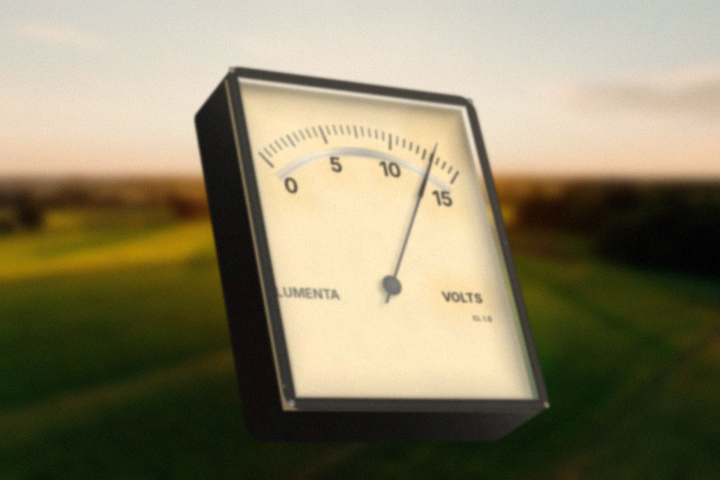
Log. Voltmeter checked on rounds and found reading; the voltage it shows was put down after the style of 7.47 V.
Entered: 13 V
